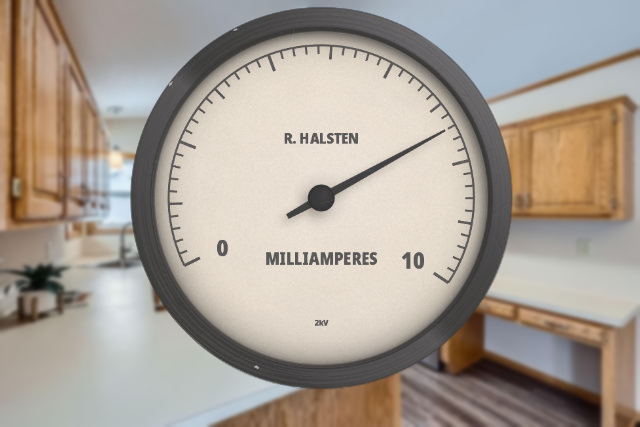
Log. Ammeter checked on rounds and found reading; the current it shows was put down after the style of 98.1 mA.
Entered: 7.4 mA
